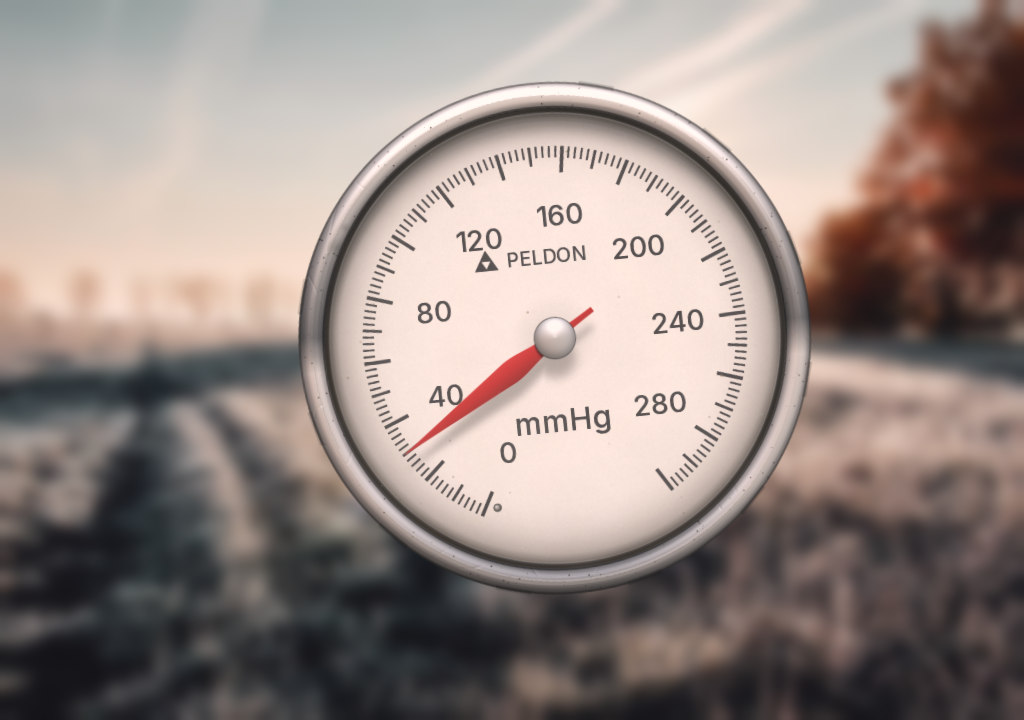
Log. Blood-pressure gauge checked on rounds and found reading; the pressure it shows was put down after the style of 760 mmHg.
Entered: 30 mmHg
